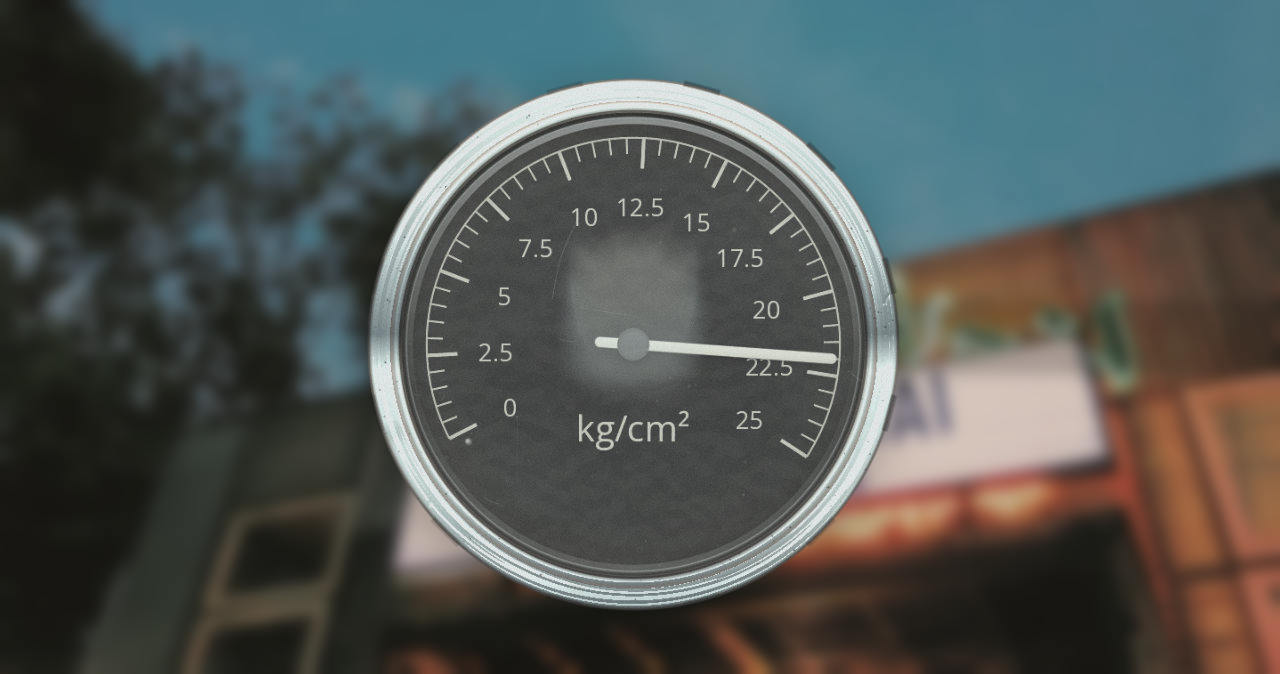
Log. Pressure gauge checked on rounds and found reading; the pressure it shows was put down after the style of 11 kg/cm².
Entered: 22 kg/cm²
